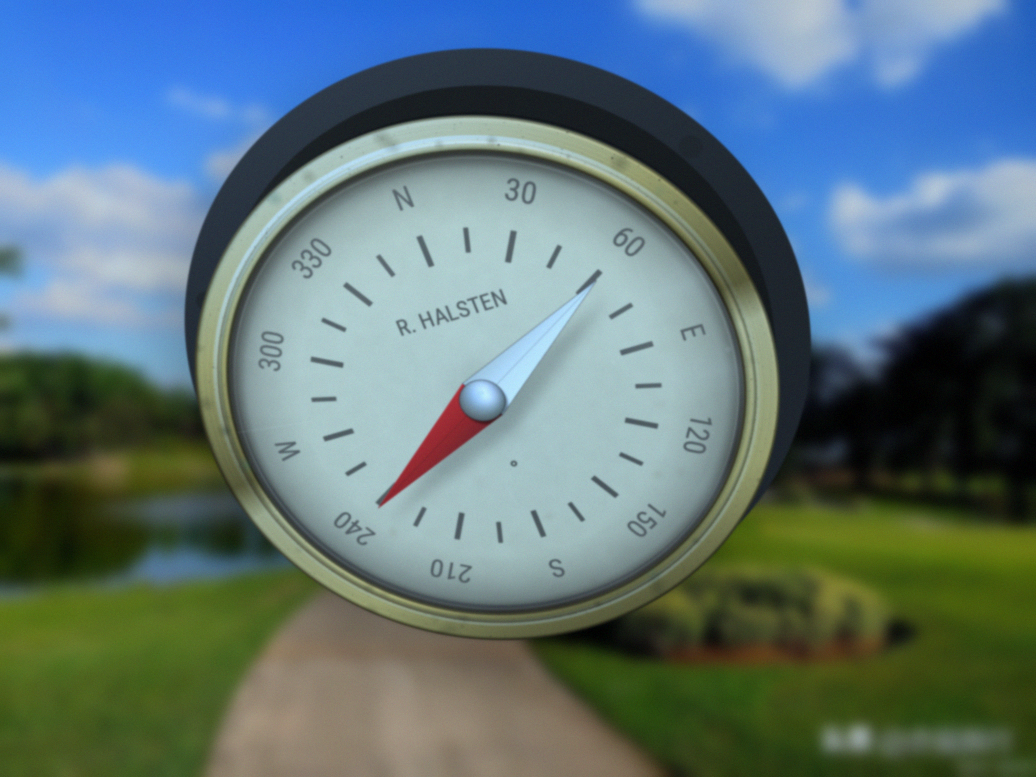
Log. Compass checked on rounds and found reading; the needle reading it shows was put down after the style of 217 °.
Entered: 240 °
